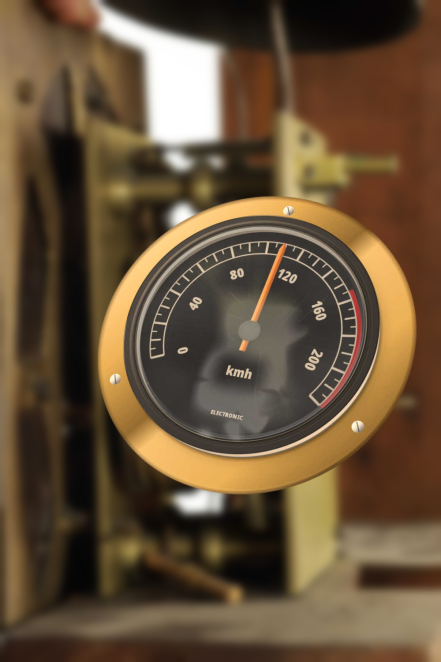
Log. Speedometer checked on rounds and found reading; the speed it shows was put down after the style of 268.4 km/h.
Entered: 110 km/h
